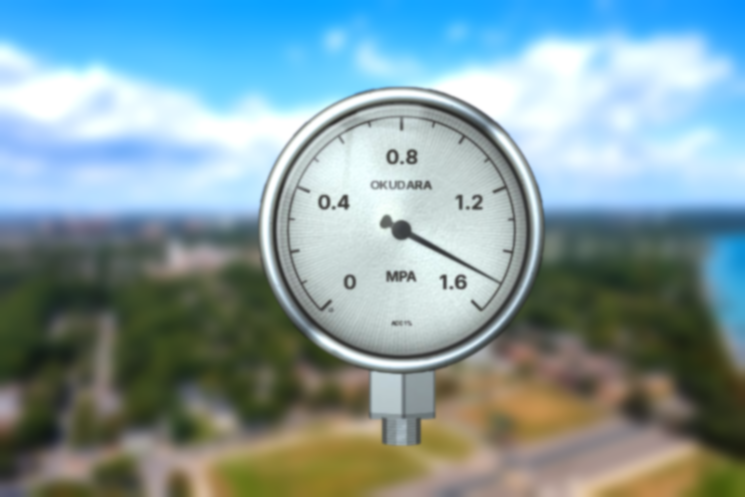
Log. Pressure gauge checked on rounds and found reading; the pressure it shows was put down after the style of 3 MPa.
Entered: 1.5 MPa
